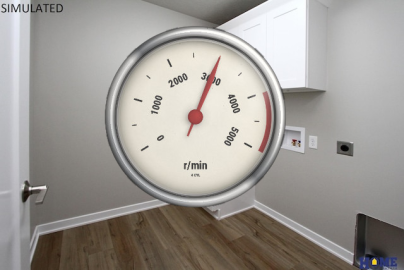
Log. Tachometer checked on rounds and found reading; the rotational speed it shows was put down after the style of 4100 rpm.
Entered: 3000 rpm
